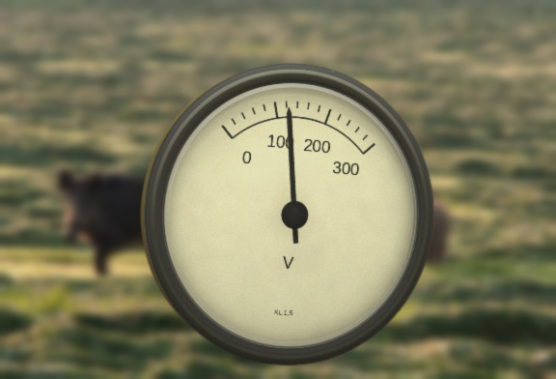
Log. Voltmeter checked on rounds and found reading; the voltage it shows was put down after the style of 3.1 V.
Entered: 120 V
